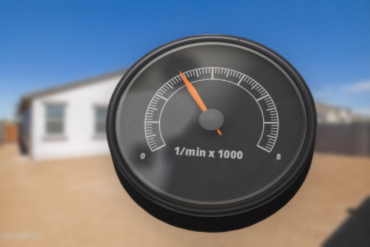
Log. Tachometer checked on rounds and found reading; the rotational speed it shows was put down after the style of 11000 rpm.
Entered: 3000 rpm
